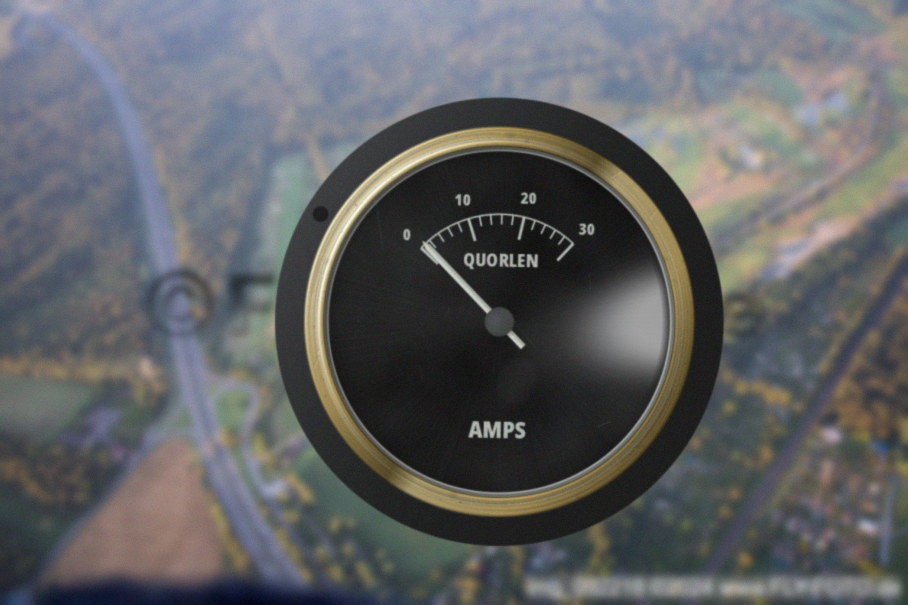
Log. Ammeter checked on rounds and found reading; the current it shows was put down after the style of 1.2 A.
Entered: 1 A
